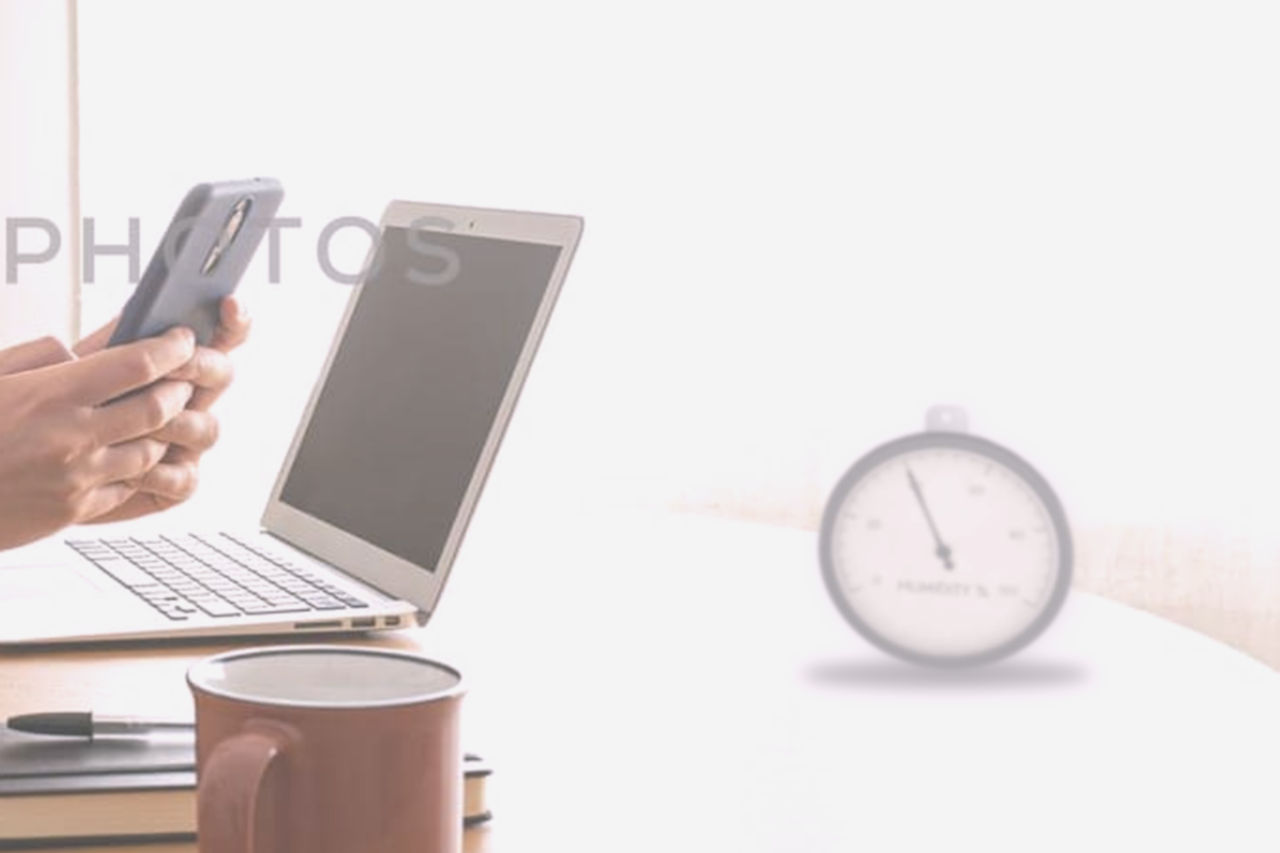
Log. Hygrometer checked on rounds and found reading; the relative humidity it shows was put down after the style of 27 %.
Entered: 40 %
